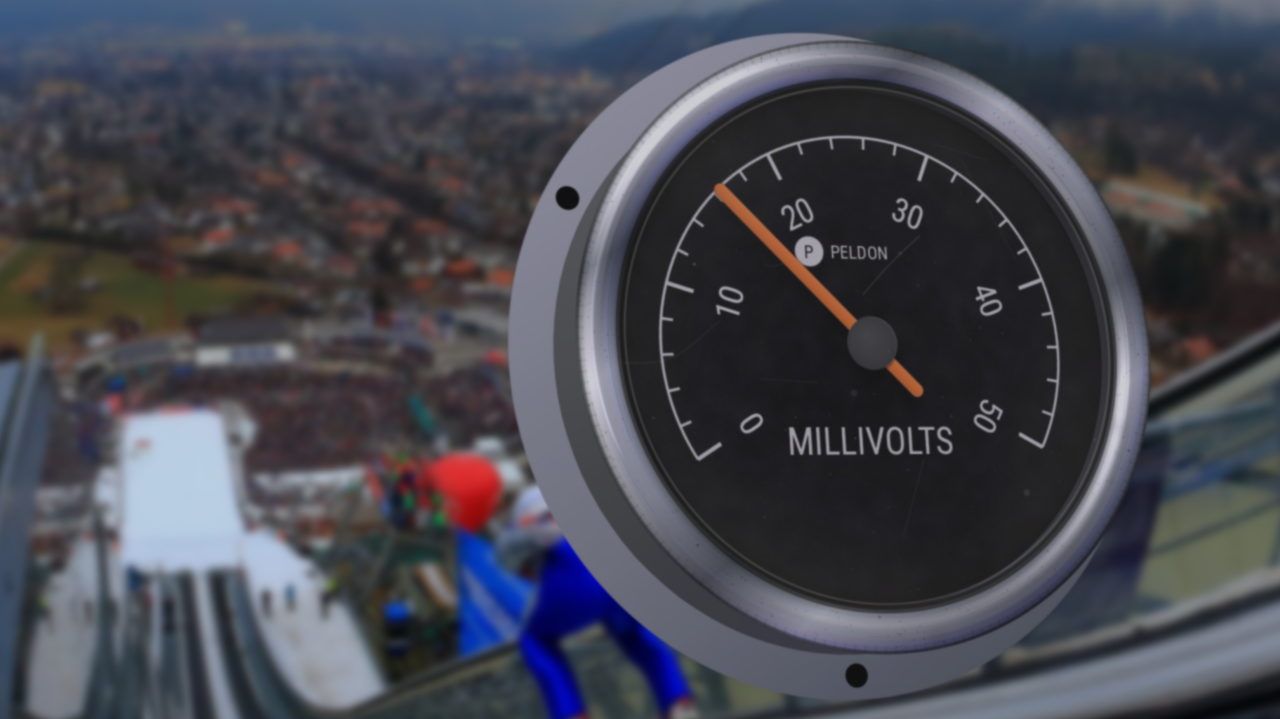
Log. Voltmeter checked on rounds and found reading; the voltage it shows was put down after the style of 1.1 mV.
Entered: 16 mV
